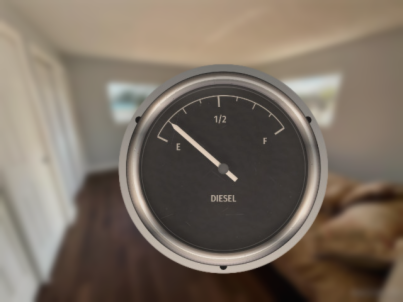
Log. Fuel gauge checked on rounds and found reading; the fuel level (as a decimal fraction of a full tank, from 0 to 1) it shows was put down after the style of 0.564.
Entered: 0.125
